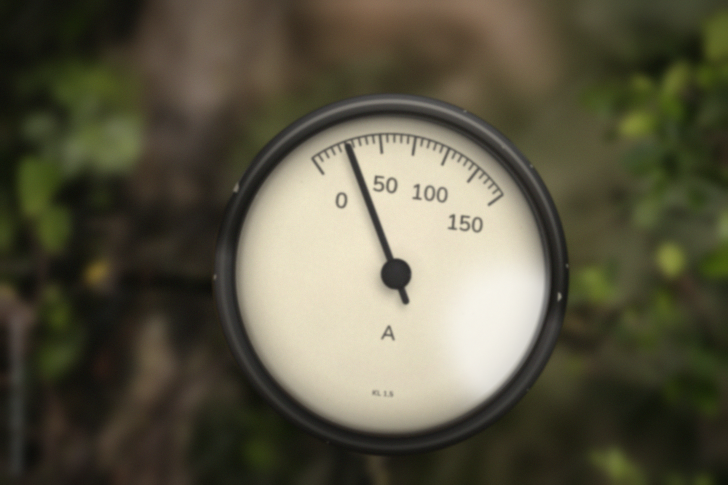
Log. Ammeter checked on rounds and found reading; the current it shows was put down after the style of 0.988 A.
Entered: 25 A
